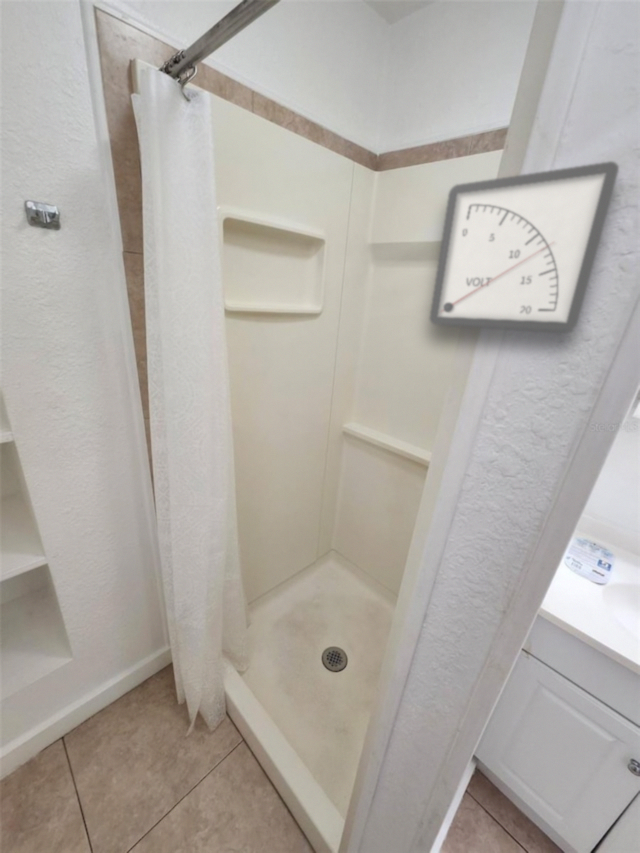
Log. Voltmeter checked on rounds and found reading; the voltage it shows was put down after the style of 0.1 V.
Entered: 12 V
